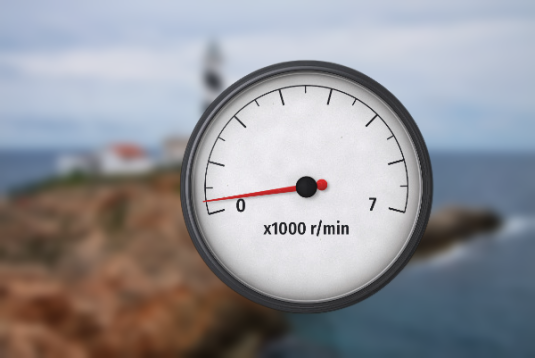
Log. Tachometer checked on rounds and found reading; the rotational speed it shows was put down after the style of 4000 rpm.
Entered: 250 rpm
